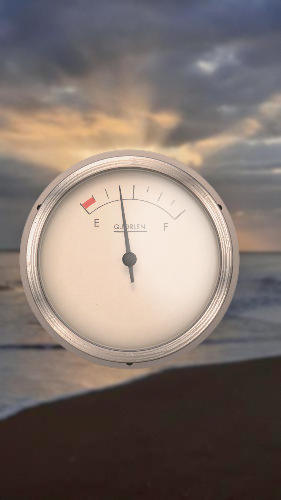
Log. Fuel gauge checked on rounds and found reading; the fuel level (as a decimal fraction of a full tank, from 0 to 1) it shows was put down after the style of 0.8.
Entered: 0.375
